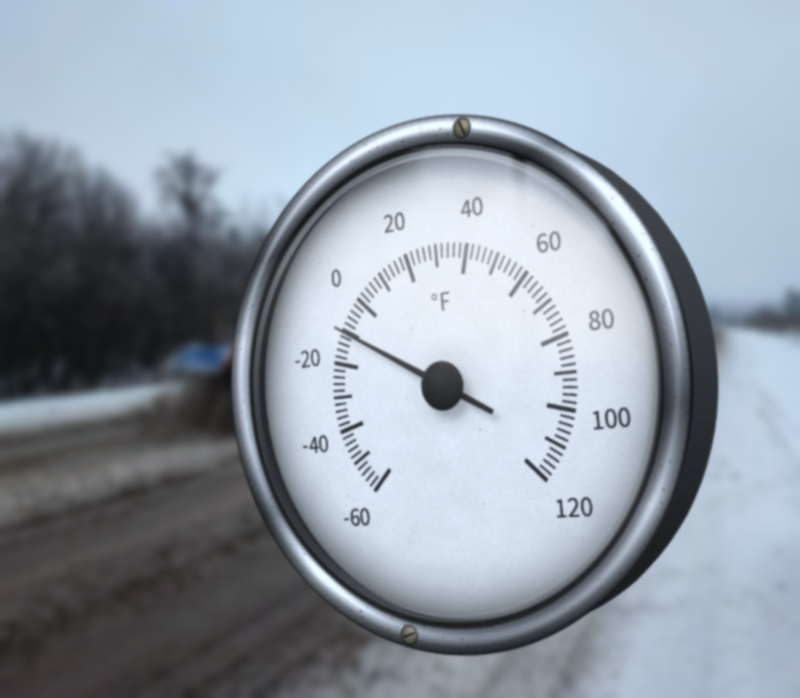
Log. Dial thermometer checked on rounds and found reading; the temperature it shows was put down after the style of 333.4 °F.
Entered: -10 °F
